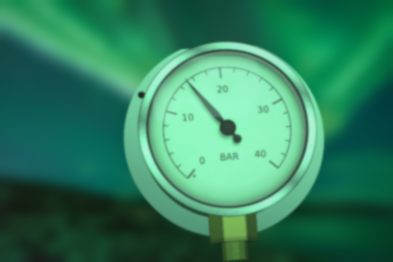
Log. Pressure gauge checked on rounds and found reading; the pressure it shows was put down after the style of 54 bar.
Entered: 15 bar
